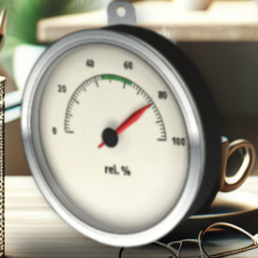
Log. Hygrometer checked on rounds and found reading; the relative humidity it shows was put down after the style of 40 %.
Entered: 80 %
